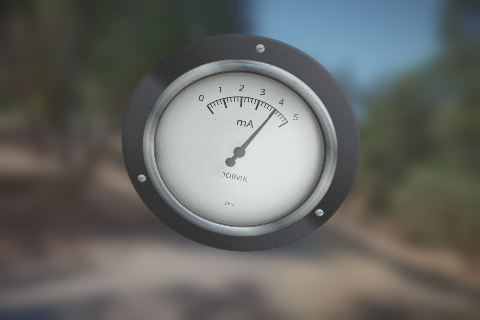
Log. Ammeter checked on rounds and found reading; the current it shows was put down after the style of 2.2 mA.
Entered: 4 mA
